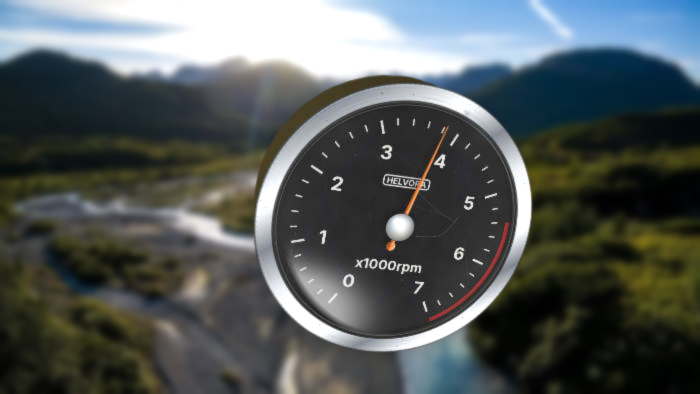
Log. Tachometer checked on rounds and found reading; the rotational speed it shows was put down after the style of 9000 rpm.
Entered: 3800 rpm
